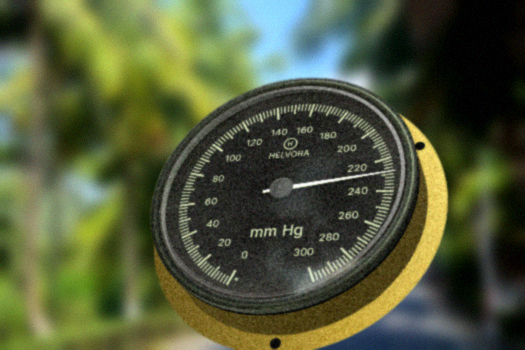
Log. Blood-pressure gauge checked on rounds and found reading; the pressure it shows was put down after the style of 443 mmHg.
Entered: 230 mmHg
